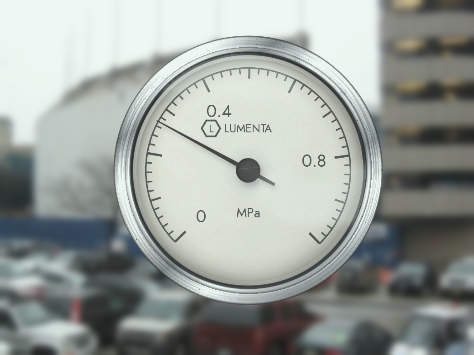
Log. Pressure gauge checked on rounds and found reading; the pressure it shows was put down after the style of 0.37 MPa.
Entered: 0.27 MPa
